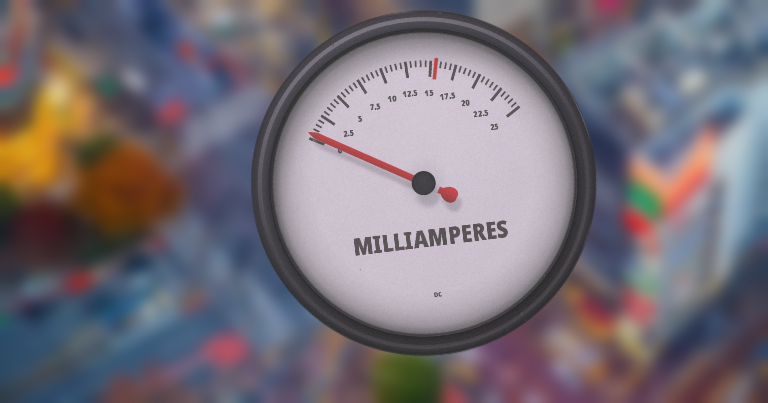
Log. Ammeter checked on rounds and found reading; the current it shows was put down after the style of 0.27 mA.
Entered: 0.5 mA
